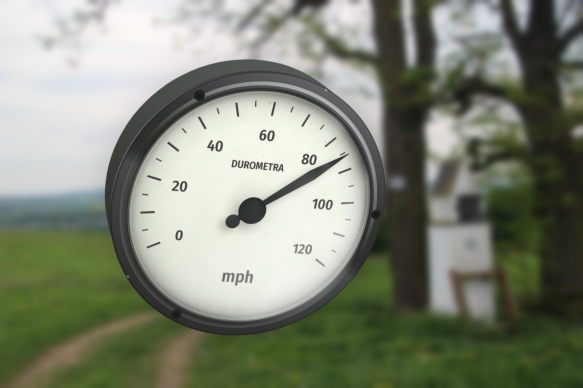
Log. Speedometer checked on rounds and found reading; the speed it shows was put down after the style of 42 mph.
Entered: 85 mph
